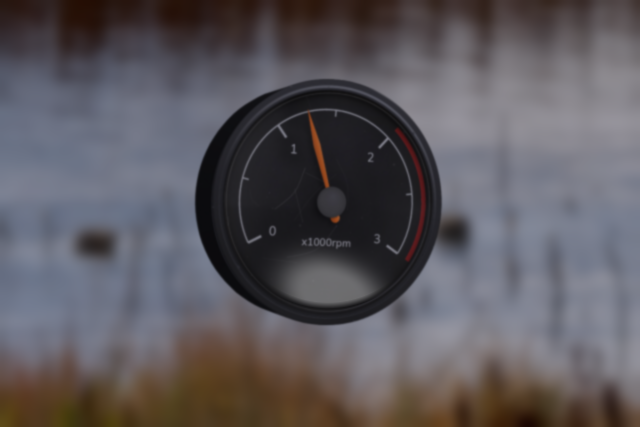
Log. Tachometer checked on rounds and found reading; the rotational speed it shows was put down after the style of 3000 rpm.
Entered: 1250 rpm
